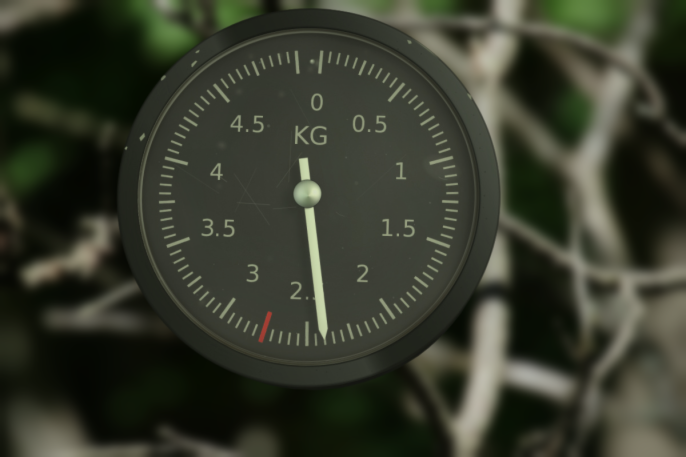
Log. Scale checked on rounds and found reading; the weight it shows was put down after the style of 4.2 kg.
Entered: 2.4 kg
